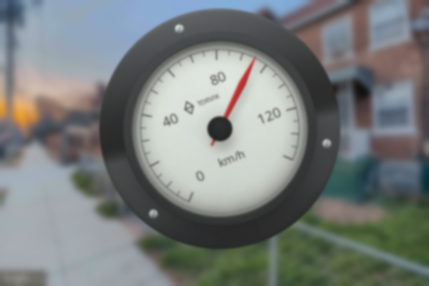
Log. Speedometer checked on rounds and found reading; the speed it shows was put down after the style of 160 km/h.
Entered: 95 km/h
